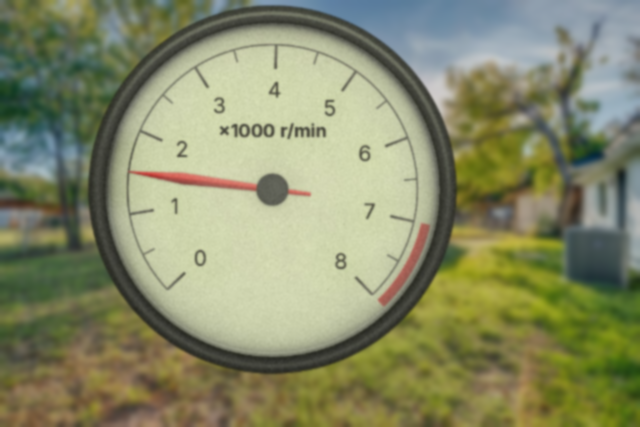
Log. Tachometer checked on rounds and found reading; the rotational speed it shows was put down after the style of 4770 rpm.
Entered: 1500 rpm
